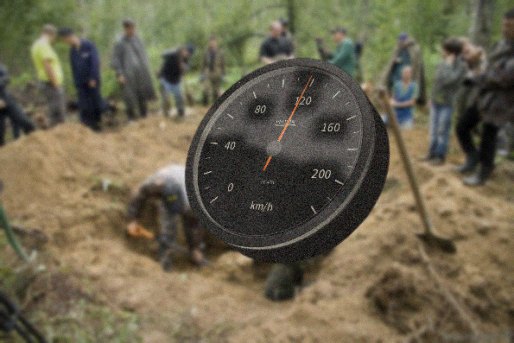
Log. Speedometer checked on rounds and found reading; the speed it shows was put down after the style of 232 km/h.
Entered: 120 km/h
